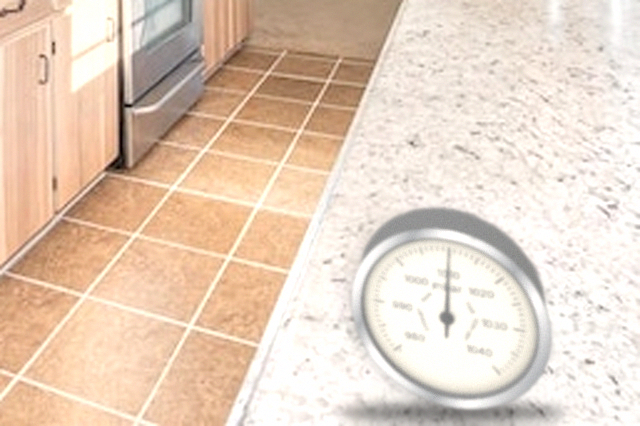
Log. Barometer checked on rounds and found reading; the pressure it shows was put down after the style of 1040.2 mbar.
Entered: 1010 mbar
